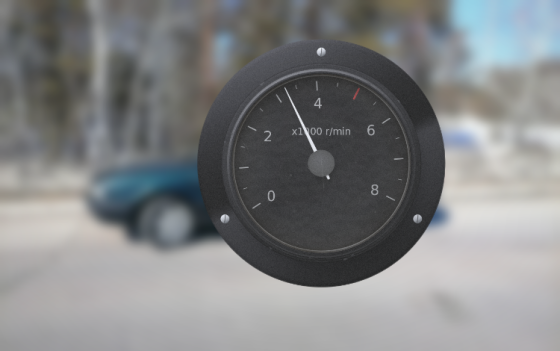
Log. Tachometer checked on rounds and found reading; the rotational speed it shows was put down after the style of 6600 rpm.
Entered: 3250 rpm
